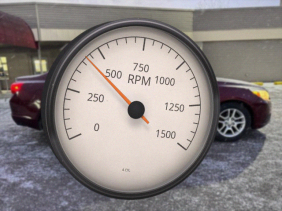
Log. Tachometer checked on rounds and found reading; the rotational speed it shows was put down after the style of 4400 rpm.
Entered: 425 rpm
